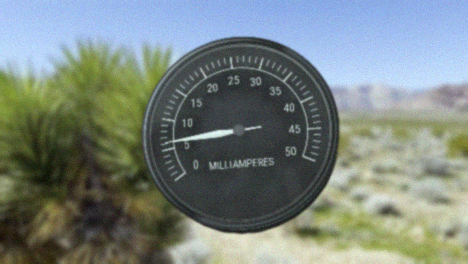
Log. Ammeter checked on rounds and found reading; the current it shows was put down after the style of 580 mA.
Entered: 6 mA
